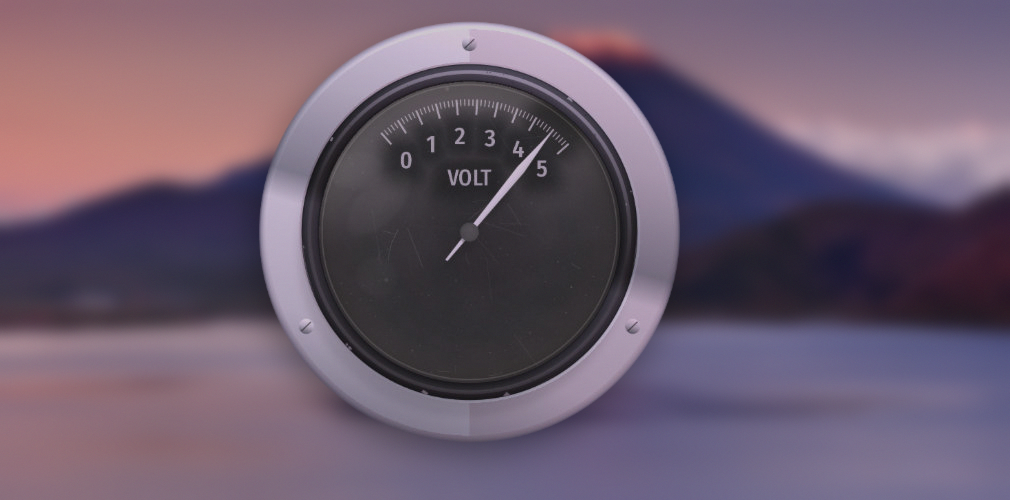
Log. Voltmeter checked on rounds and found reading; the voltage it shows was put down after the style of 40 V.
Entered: 4.5 V
